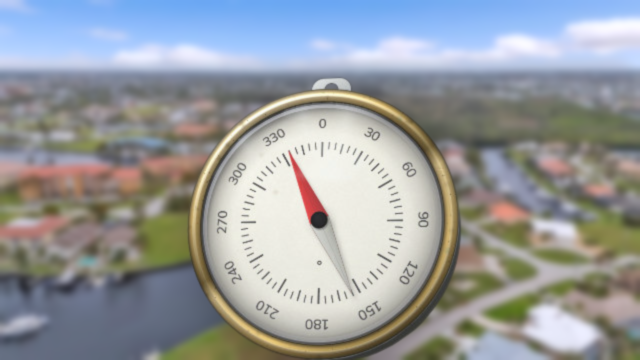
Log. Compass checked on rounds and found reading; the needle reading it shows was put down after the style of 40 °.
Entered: 335 °
